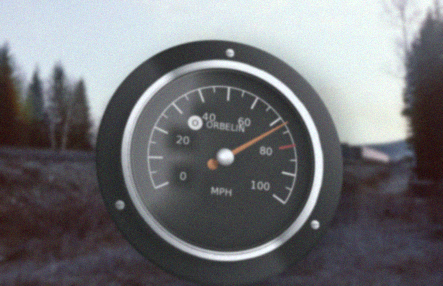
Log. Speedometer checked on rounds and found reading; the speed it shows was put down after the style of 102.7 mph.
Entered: 72.5 mph
